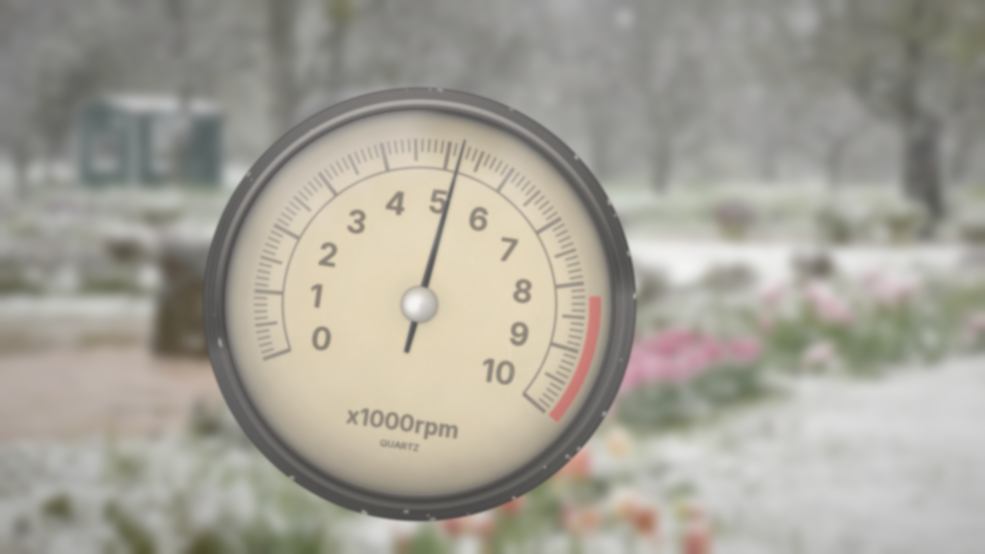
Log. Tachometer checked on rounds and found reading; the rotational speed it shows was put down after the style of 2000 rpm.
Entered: 5200 rpm
